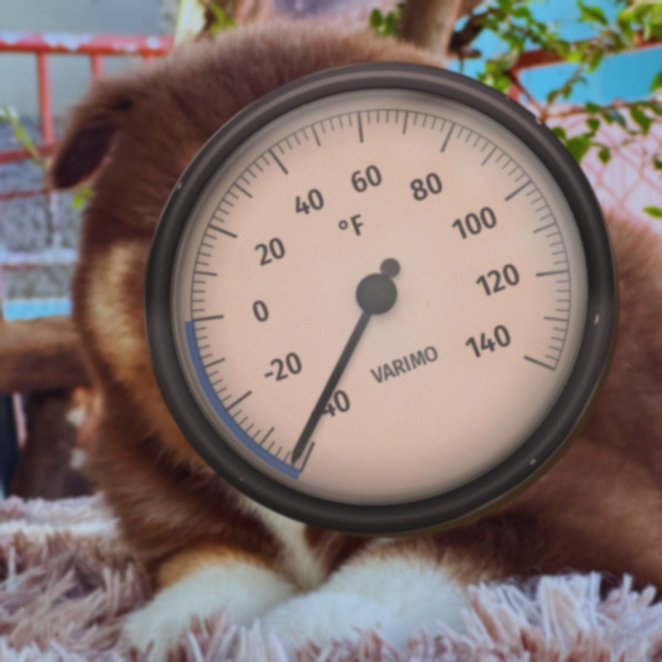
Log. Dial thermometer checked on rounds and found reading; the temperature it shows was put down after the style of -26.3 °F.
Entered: -38 °F
